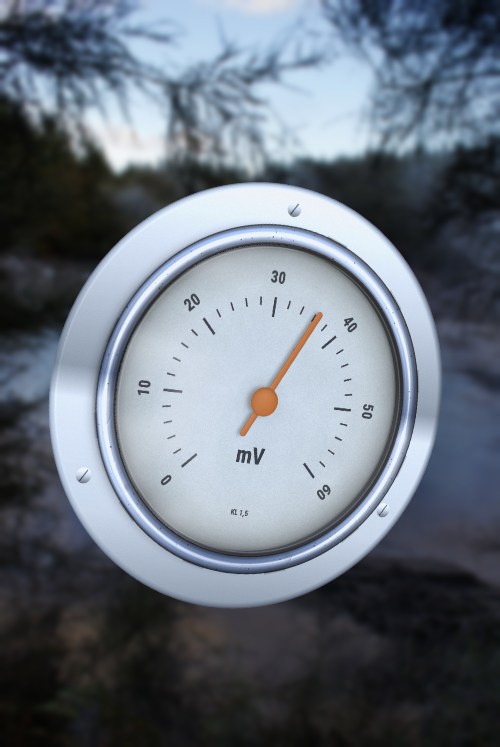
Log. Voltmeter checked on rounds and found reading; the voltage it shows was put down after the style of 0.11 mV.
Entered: 36 mV
